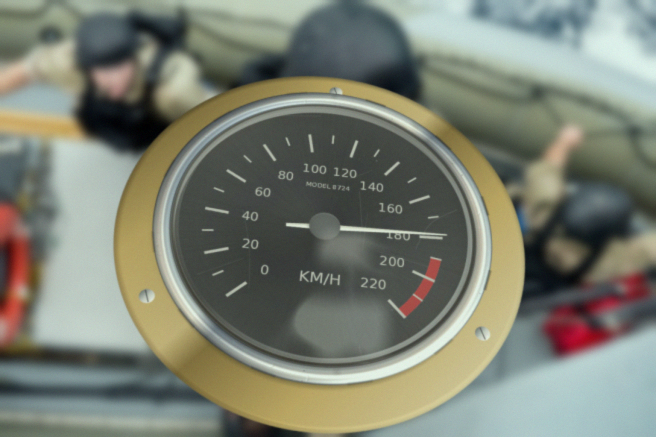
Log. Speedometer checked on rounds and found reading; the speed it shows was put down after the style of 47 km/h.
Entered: 180 km/h
